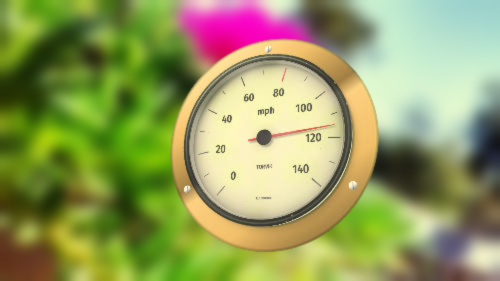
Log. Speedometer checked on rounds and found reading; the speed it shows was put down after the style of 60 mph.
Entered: 115 mph
